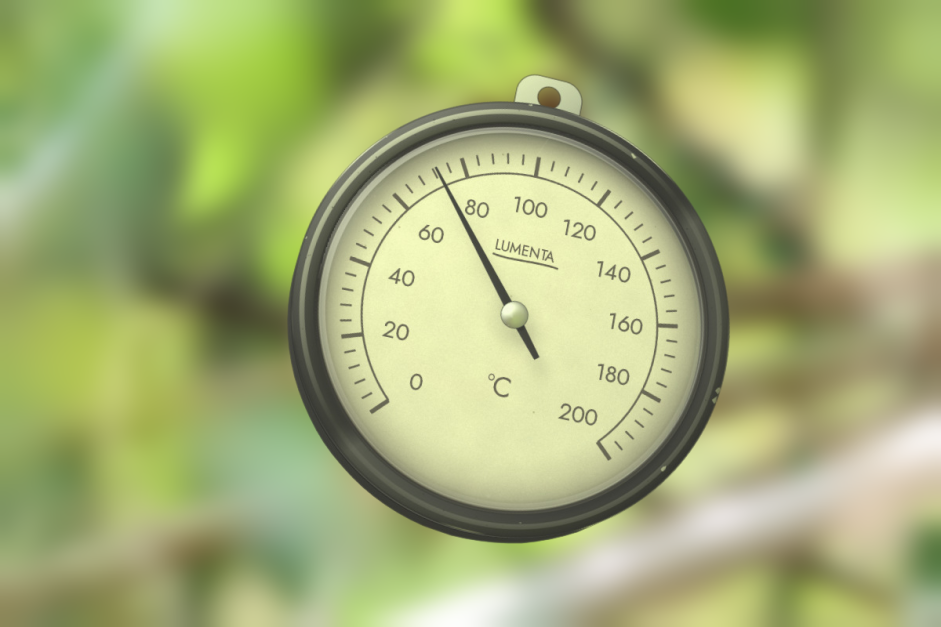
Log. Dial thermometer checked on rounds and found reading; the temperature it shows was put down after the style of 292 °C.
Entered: 72 °C
